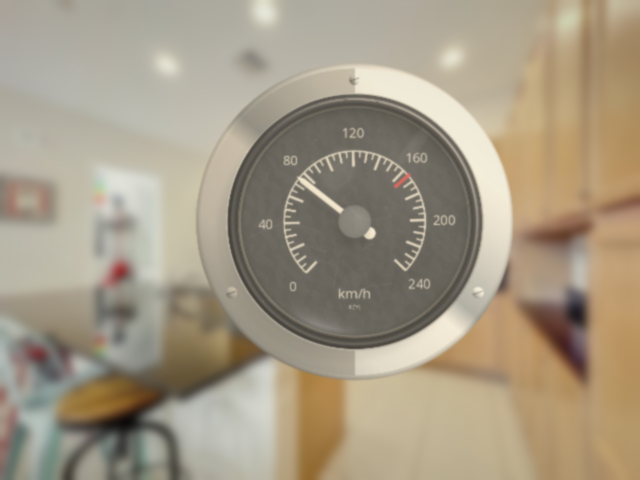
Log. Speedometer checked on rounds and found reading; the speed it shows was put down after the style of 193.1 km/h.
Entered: 75 km/h
